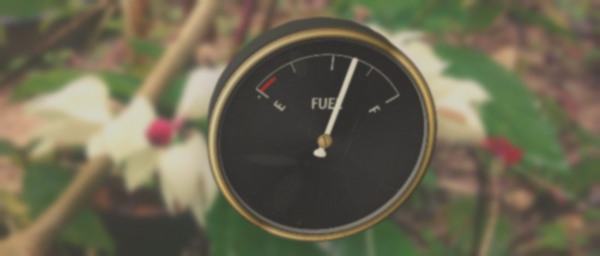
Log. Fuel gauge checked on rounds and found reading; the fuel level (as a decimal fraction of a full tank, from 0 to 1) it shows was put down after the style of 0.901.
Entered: 0.625
